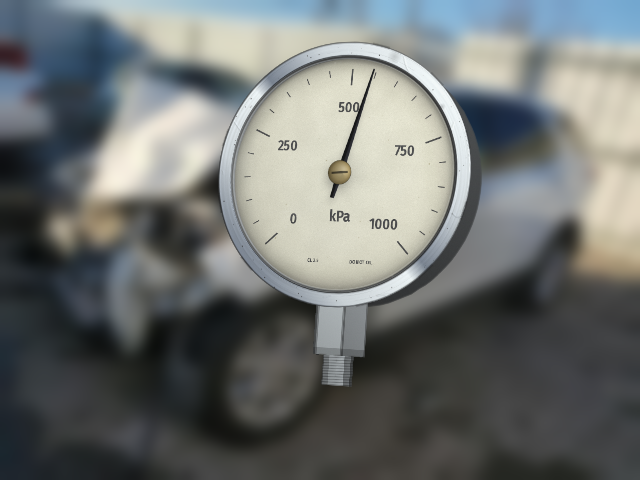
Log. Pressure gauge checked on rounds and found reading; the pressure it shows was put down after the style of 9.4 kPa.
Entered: 550 kPa
